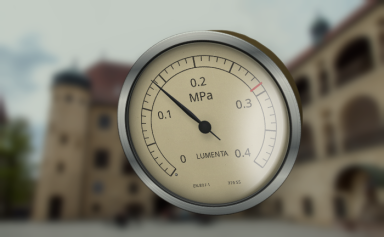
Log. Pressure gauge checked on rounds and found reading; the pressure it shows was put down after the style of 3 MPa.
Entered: 0.14 MPa
